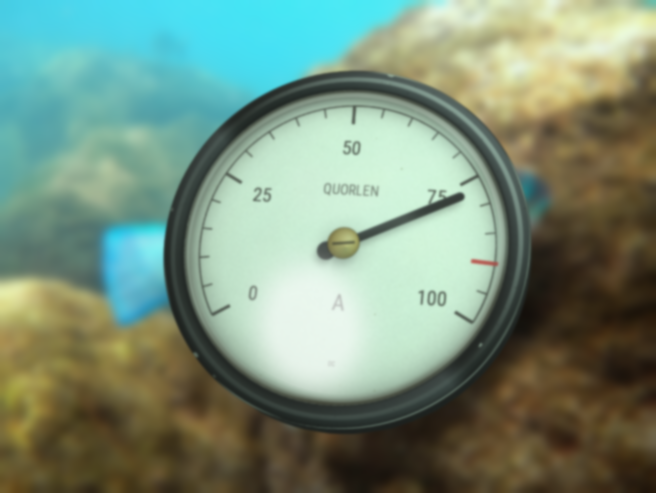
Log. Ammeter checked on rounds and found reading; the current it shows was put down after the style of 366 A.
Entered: 77.5 A
